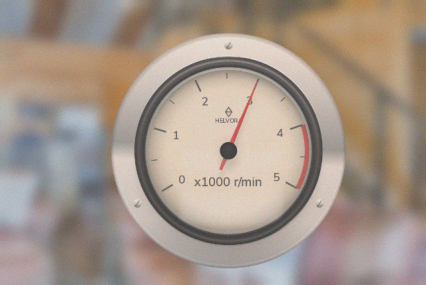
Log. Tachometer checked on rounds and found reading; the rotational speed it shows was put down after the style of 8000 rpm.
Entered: 3000 rpm
